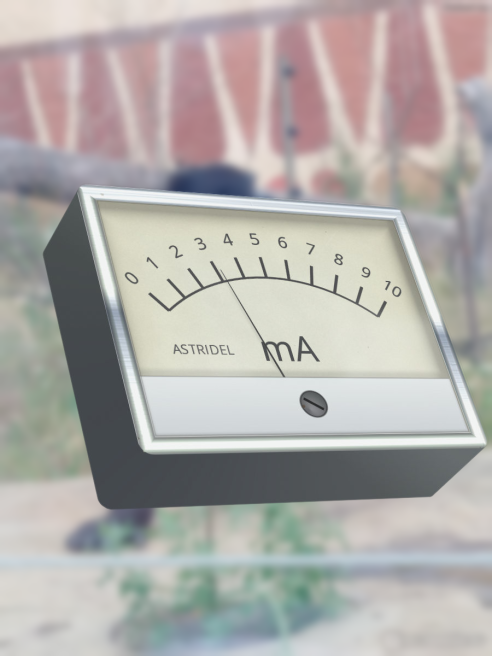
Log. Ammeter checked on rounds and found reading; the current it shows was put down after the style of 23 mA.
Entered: 3 mA
